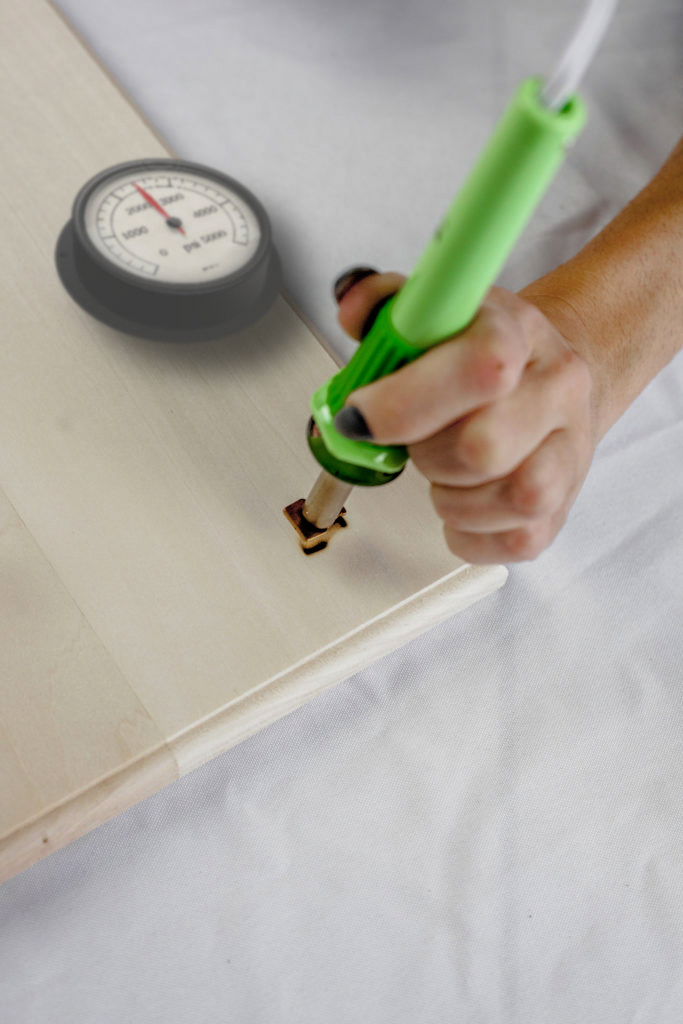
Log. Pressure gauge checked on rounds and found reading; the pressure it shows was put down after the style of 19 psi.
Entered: 2400 psi
